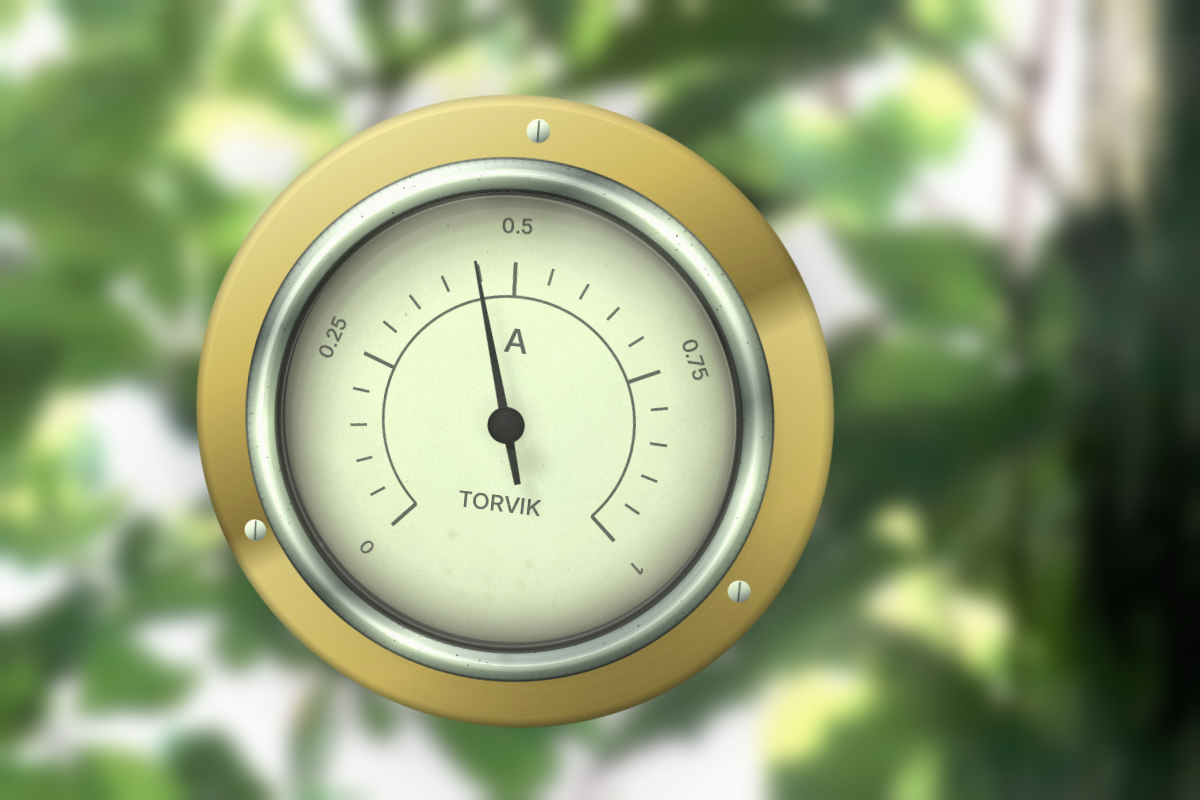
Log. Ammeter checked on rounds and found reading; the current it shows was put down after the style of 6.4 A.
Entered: 0.45 A
